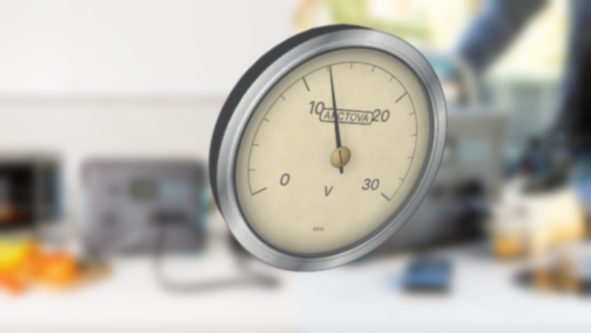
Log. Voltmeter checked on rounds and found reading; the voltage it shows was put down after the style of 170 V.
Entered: 12 V
